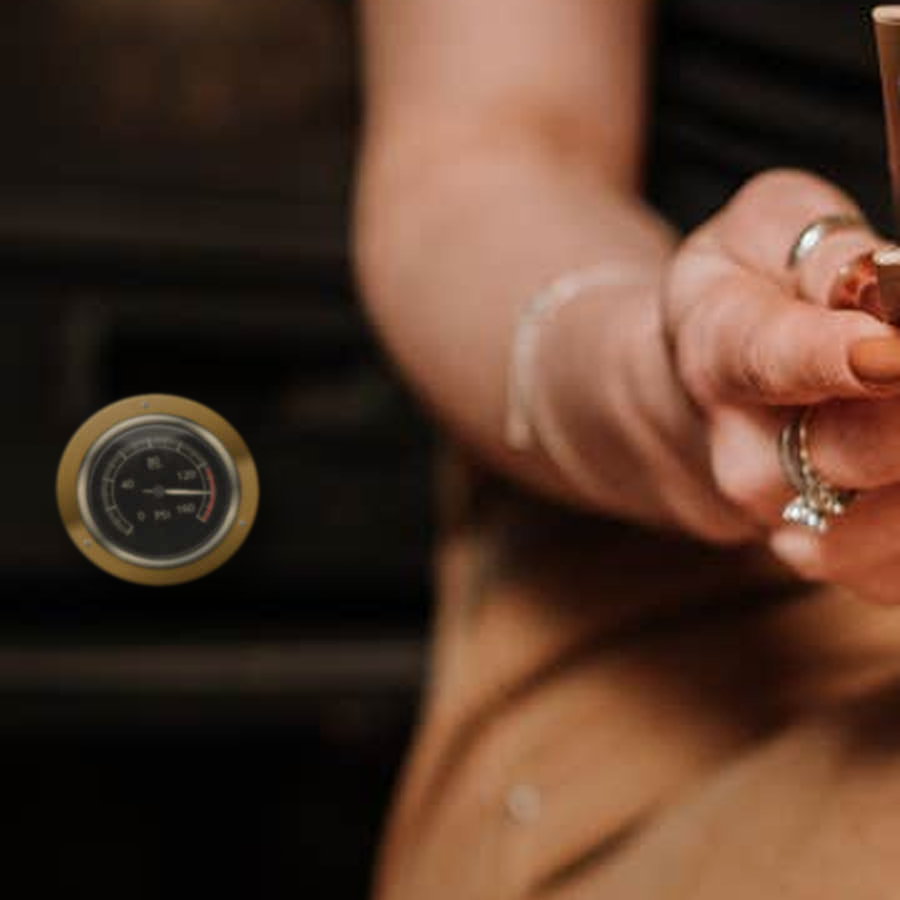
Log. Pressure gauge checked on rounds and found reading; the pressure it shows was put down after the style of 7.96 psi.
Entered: 140 psi
